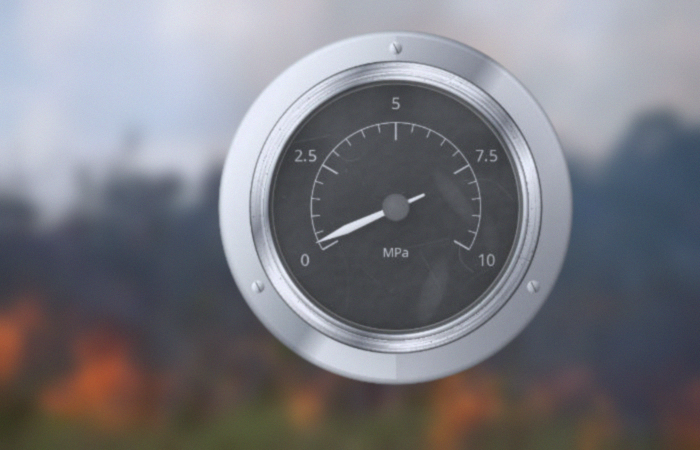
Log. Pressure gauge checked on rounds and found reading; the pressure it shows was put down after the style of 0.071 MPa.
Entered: 0.25 MPa
